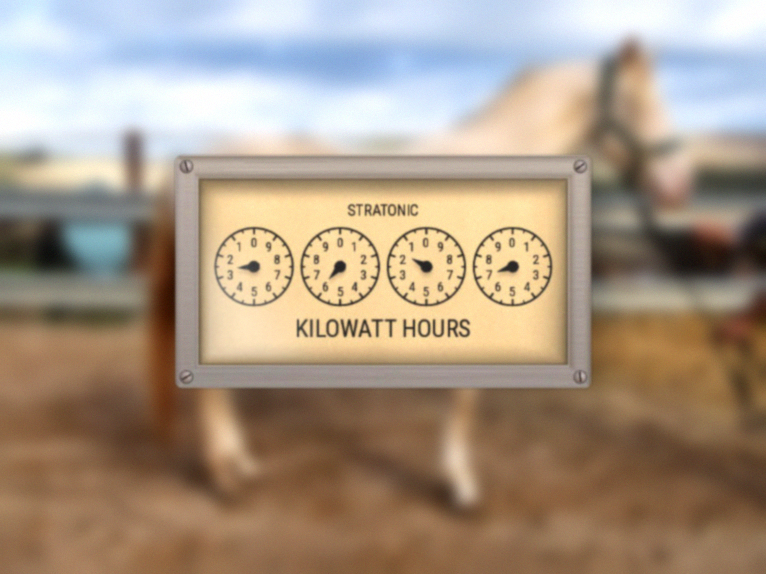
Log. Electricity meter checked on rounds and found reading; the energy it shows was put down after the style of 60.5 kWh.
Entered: 2617 kWh
